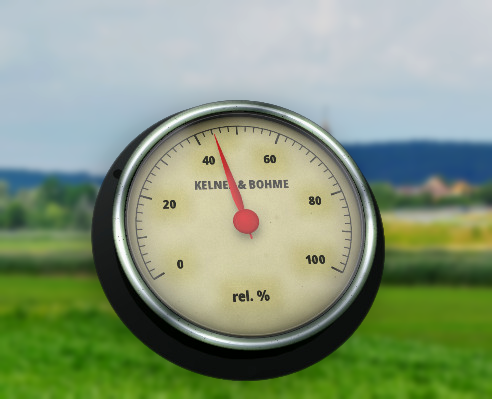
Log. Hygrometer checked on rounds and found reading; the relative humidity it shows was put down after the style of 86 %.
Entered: 44 %
